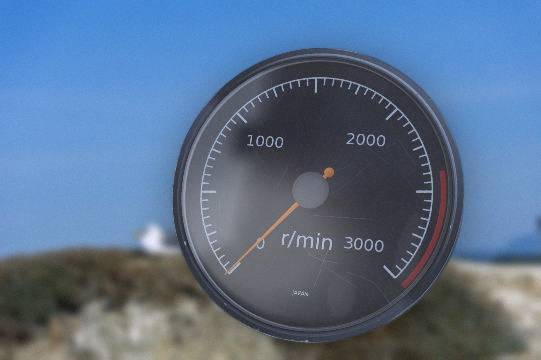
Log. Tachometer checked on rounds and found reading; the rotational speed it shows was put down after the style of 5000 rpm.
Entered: 0 rpm
